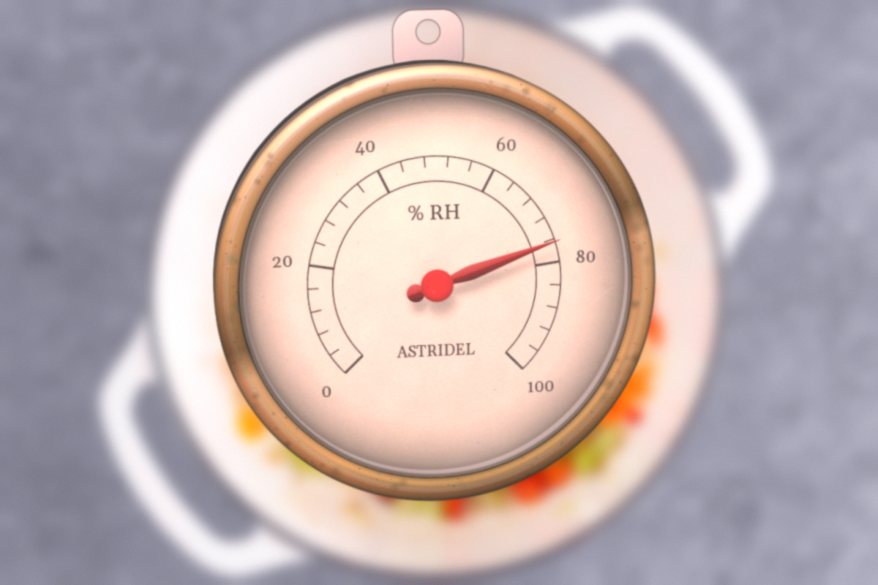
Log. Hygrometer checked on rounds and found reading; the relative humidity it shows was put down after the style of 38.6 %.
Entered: 76 %
